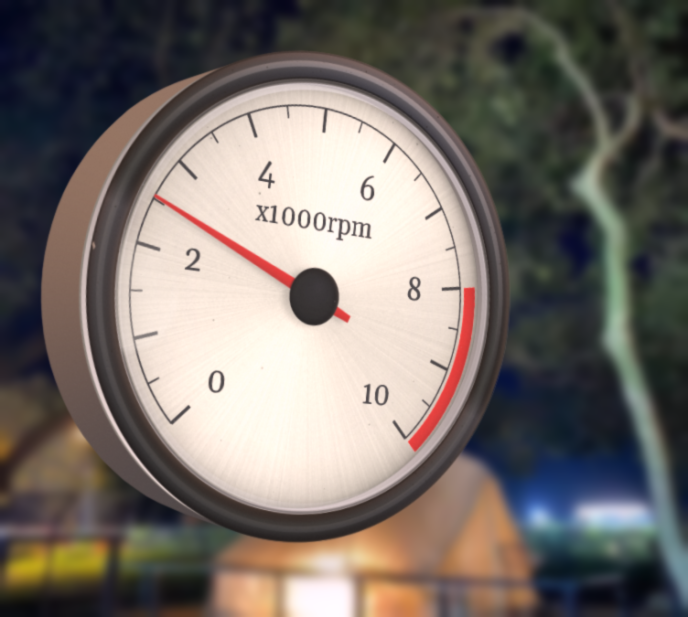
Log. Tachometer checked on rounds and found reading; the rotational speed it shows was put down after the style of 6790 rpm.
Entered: 2500 rpm
